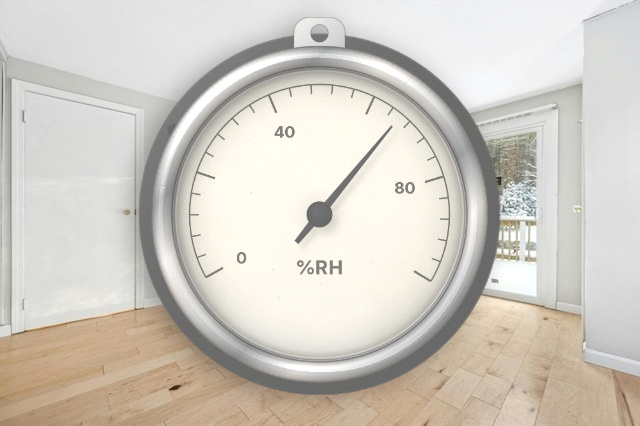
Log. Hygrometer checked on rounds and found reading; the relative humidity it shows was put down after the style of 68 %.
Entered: 66 %
